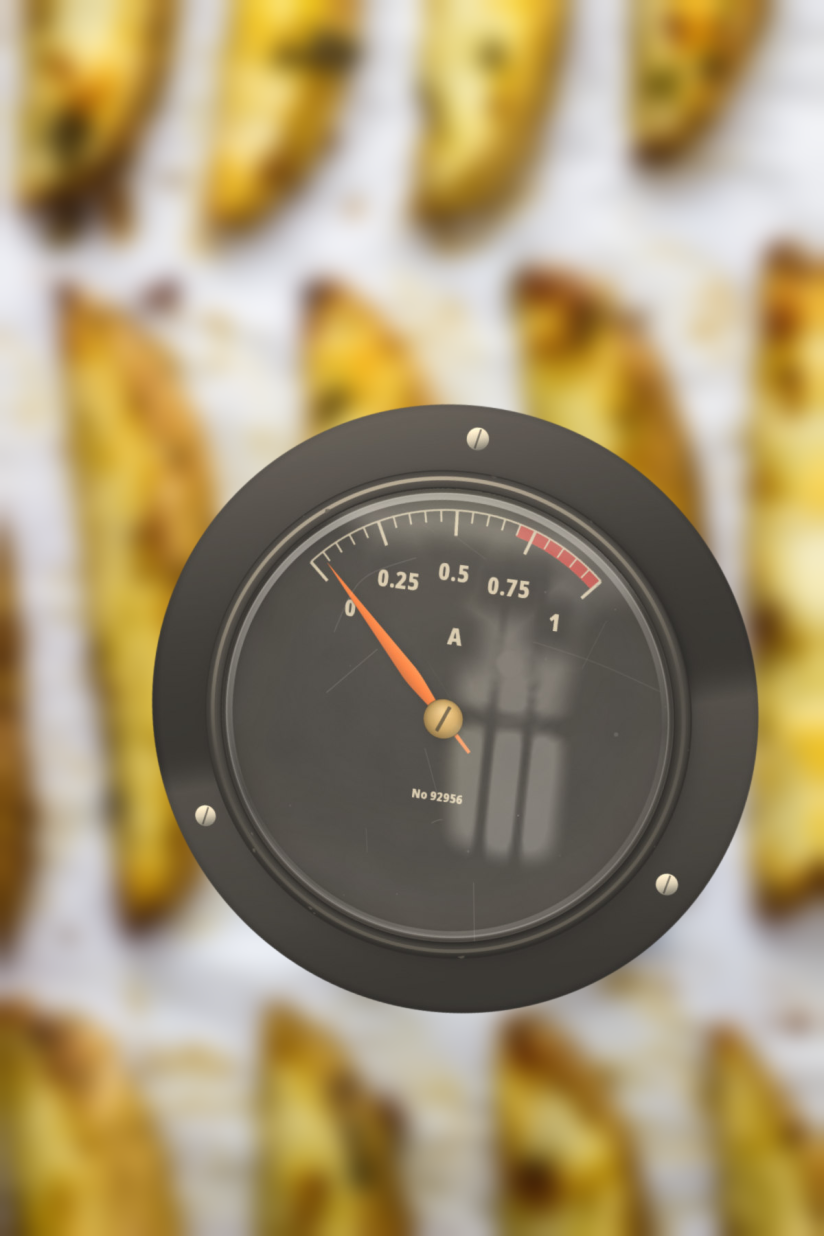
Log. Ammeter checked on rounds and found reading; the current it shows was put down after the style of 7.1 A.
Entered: 0.05 A
